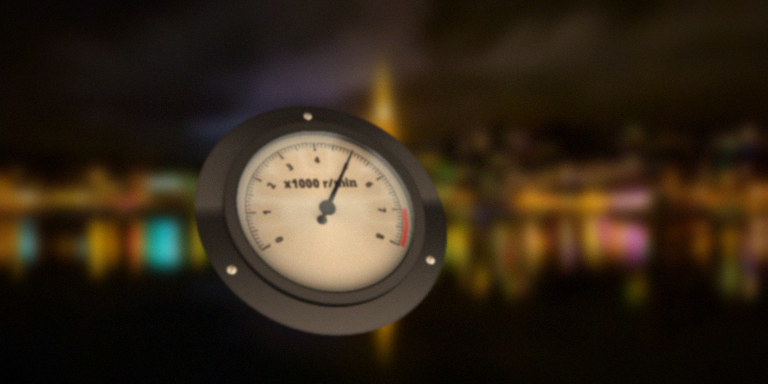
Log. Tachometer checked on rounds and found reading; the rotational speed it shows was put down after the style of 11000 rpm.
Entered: 5000 rpm
